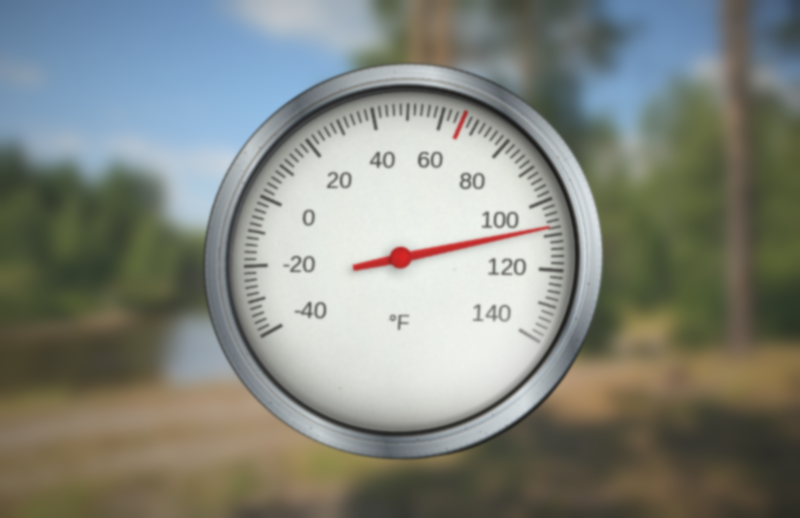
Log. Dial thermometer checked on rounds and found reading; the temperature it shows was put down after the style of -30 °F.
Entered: 108 °F
